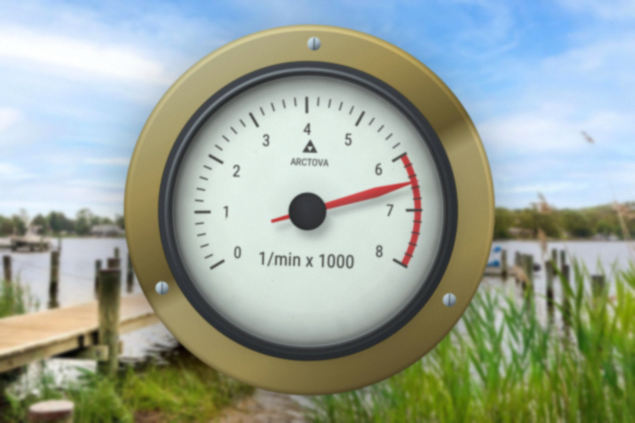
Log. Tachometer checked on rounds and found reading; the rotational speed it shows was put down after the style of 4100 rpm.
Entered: 6500 rpm
